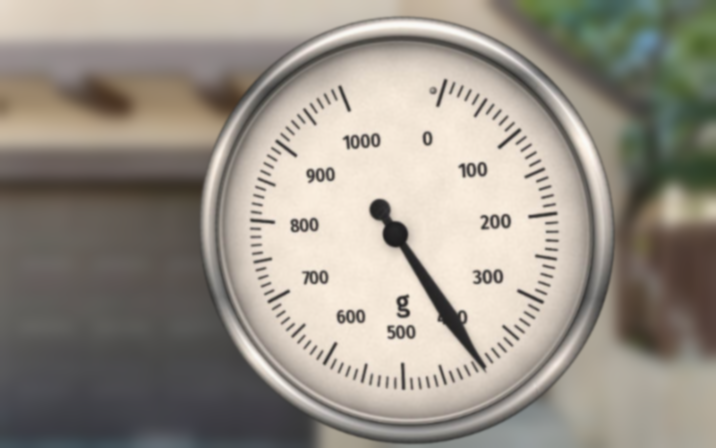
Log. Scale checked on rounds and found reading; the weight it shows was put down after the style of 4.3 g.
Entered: 400 g
